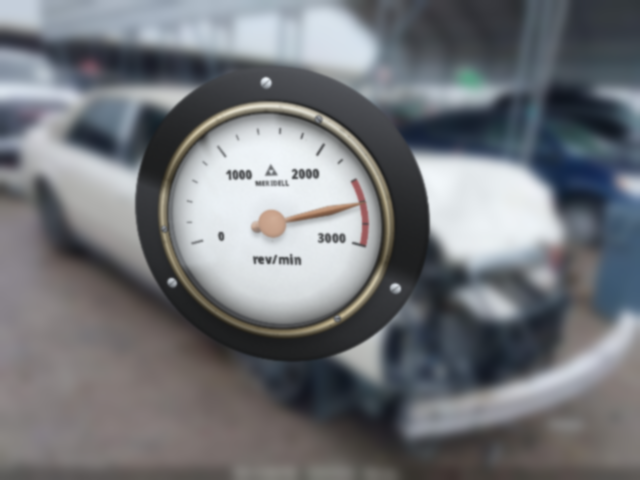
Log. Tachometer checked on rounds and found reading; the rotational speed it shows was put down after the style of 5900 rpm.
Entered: 2600 rpm
